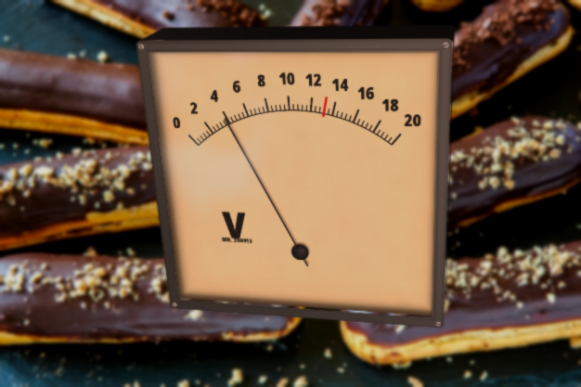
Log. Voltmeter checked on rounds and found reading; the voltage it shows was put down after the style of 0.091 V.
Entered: 4 V
